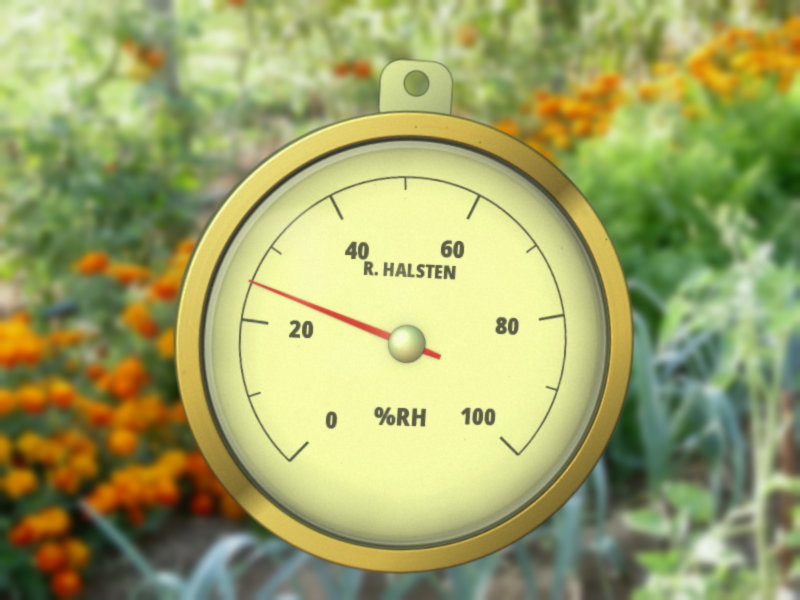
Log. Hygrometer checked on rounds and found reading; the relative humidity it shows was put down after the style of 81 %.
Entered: 25 %
